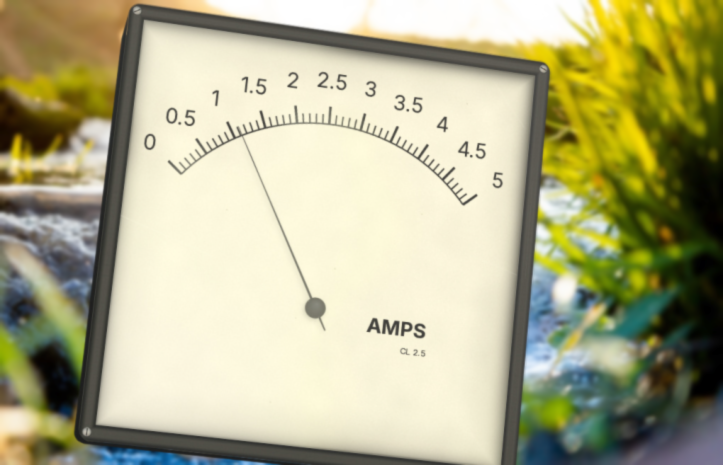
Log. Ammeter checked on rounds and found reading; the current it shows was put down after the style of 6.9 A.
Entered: 1.1 A
